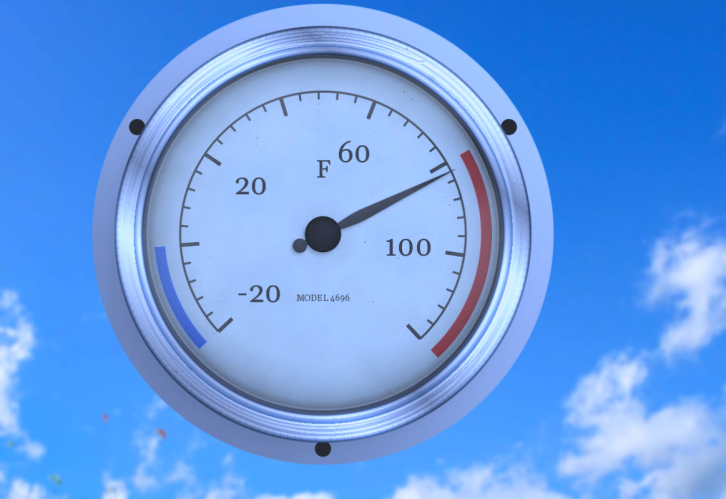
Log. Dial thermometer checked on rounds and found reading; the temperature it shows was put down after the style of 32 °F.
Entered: 82 °F
